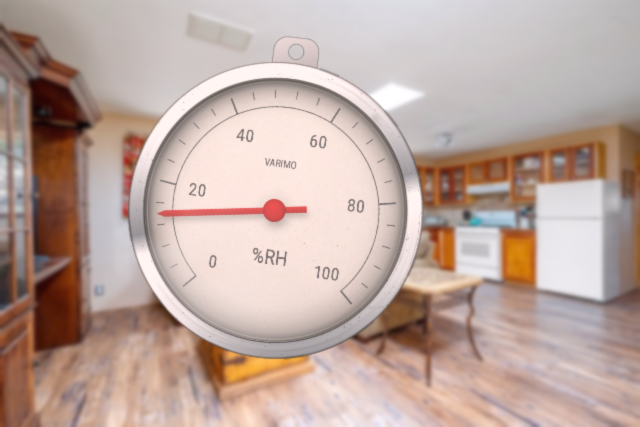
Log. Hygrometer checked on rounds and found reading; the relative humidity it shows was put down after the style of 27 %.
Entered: 14 %
